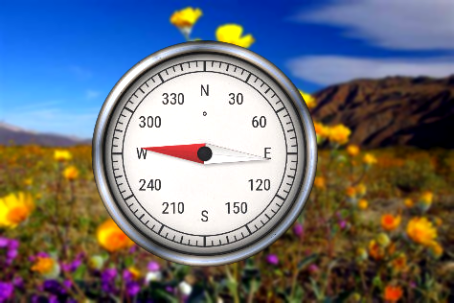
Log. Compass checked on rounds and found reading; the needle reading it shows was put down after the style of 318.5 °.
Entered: 275 °
